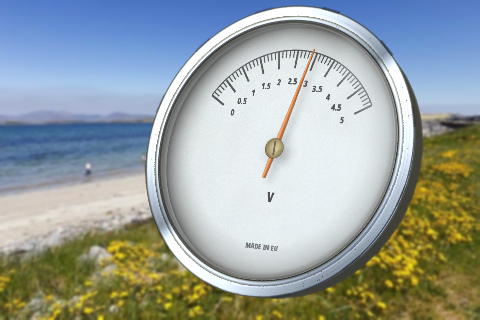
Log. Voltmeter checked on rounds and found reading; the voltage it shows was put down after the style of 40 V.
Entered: 3 V
